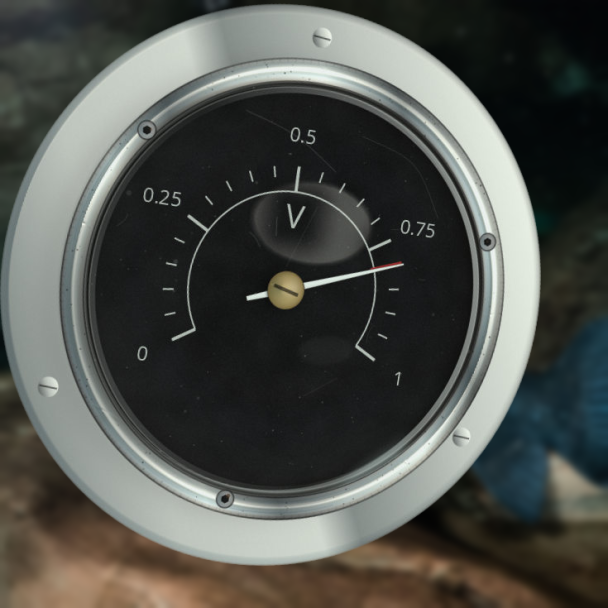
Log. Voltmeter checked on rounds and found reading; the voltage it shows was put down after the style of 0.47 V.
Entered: 0.8 V
